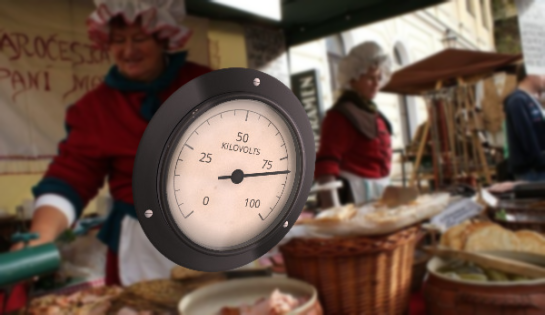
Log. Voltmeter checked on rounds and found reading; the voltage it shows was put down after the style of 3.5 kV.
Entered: 80 kV
